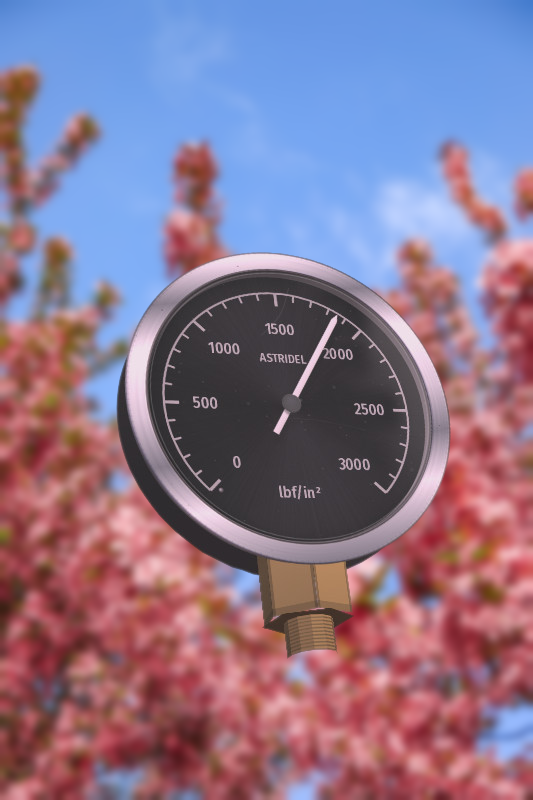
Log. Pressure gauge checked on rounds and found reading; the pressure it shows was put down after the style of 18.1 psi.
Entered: 1850 psi
